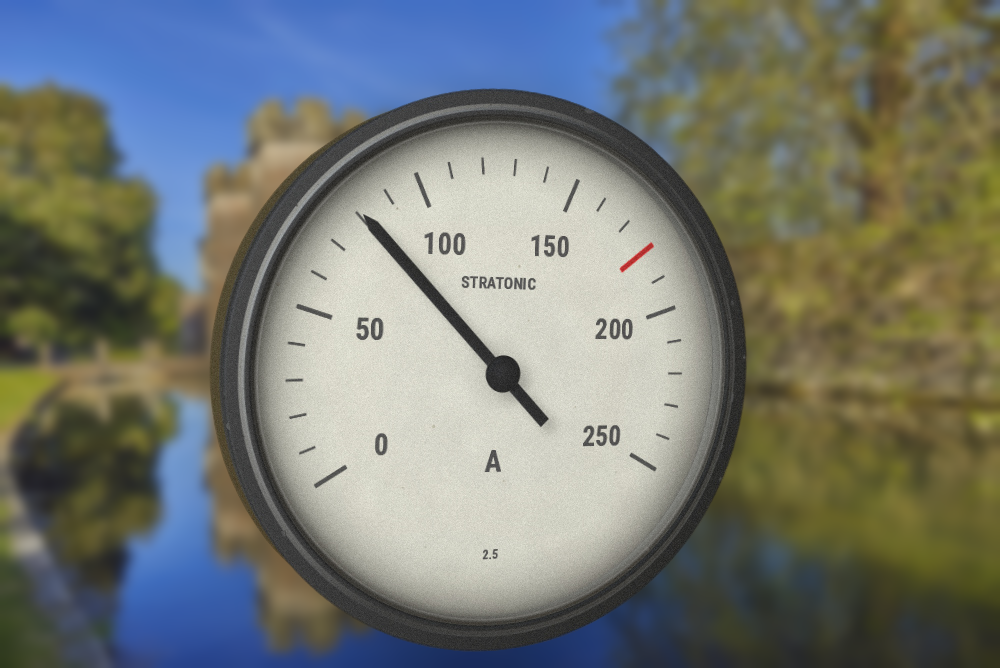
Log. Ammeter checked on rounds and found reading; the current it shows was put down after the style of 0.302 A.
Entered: 80 A
